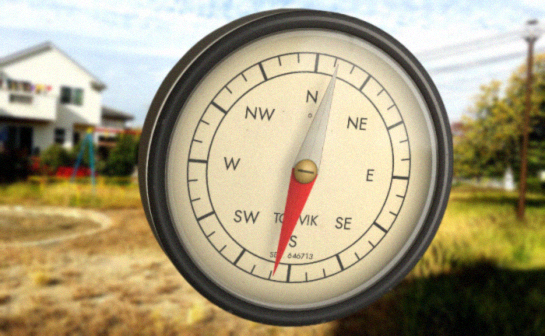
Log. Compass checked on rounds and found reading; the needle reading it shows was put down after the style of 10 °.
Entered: 190 °
